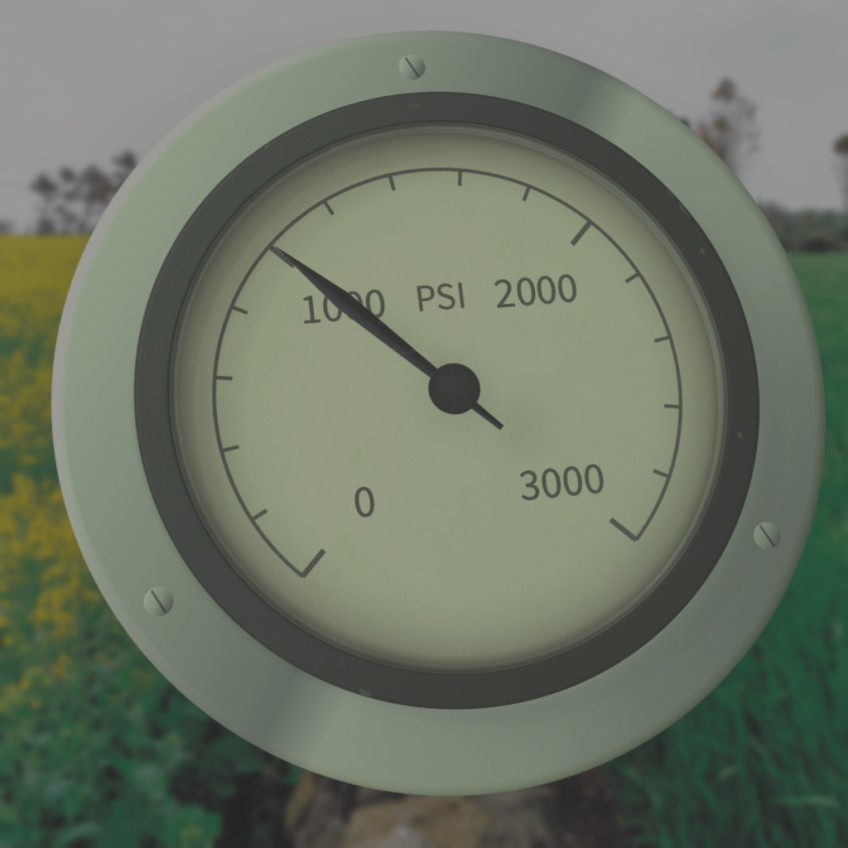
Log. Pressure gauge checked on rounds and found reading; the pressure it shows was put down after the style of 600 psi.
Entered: 1000 psi
